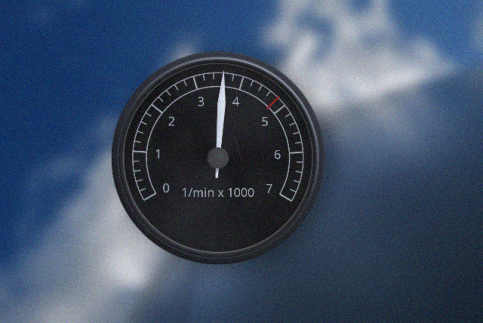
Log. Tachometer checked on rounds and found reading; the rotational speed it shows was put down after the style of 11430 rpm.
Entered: 3600 rpm
